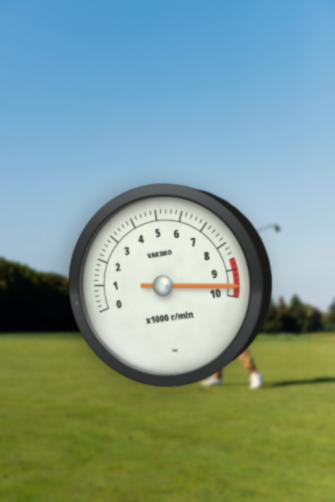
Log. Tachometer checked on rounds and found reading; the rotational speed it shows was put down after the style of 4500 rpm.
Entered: 9600 rpm
